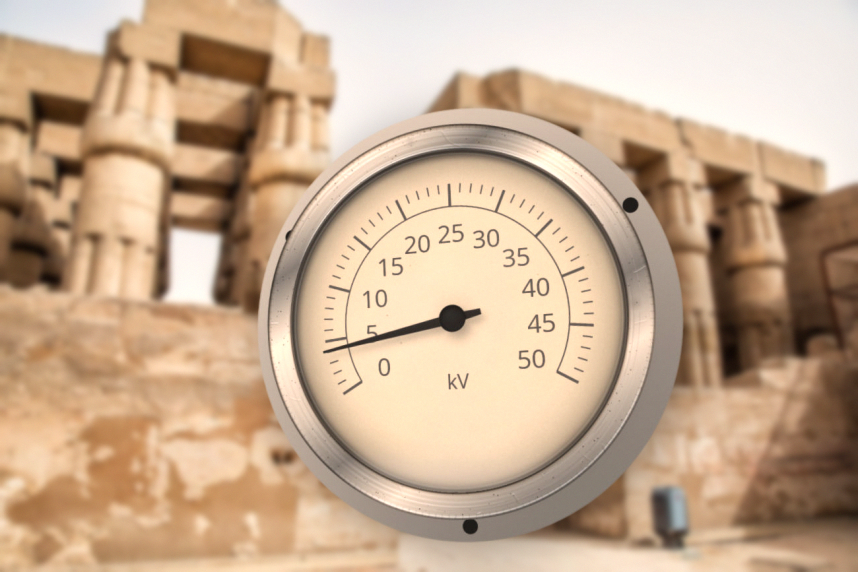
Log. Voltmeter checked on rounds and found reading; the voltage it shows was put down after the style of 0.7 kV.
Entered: 4 kV
